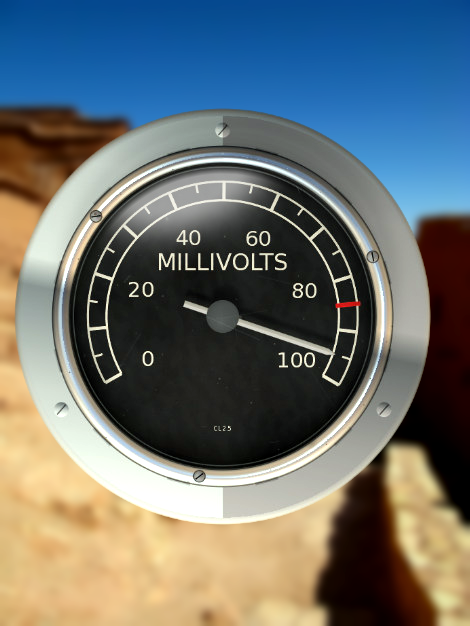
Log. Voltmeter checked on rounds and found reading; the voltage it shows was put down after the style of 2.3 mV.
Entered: 95 mV
